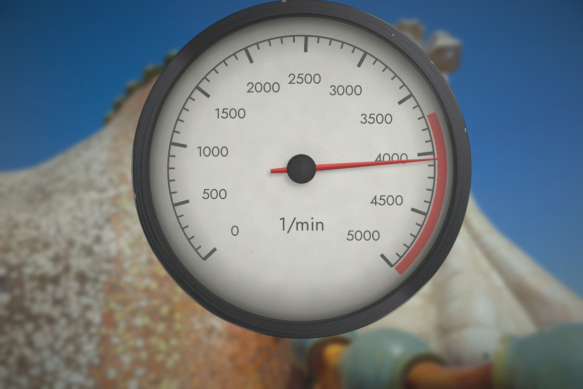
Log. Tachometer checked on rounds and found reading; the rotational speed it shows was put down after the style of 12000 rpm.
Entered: 4050 rpm
